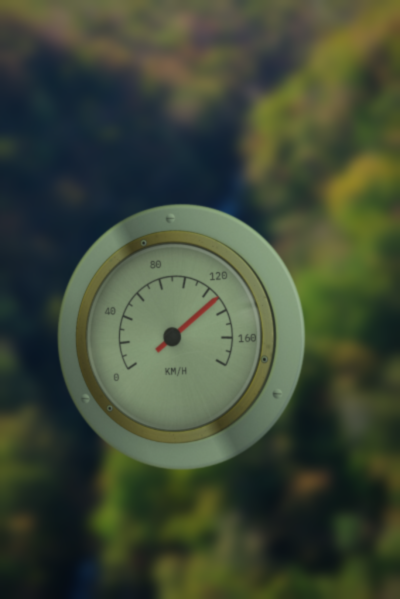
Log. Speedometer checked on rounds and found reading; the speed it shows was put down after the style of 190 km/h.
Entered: 130 km/h
